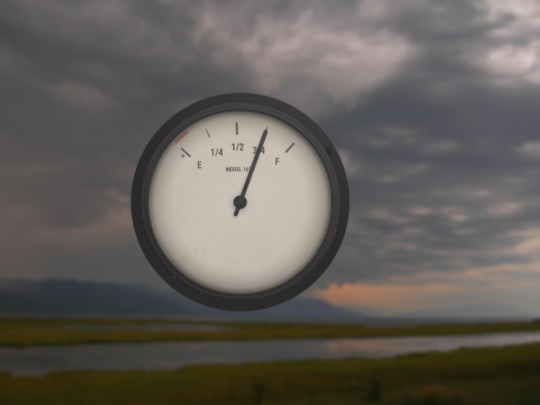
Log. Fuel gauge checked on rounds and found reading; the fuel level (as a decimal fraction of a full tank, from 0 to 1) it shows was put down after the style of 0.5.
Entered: 0.75
